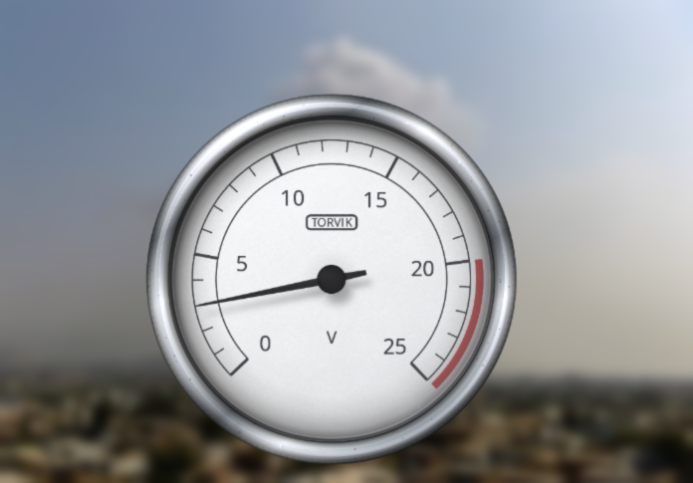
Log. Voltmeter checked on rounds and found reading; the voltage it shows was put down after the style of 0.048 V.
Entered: 3 V
